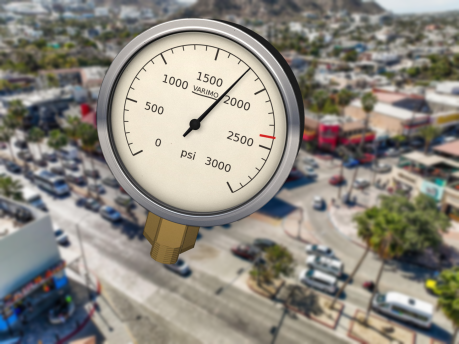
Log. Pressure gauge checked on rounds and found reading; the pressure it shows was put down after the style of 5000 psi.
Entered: 1800 psi
